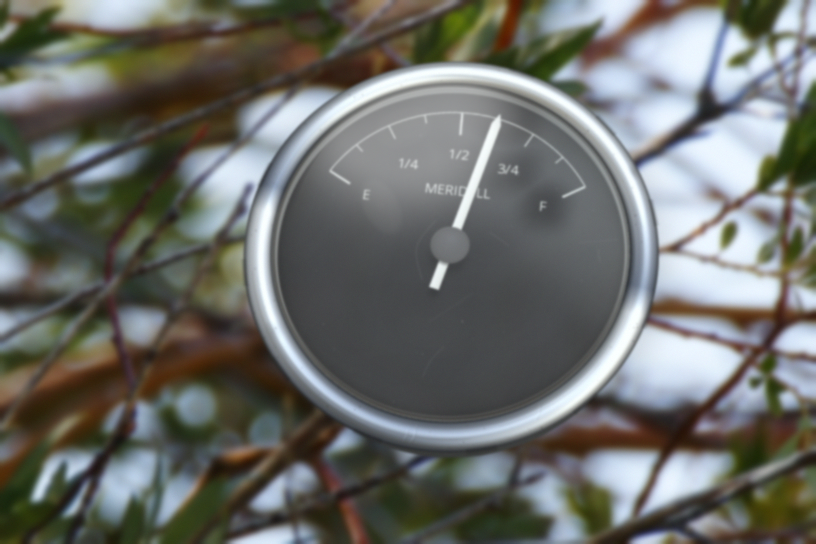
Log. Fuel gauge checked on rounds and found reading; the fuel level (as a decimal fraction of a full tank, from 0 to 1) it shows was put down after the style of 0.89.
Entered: 0.625
